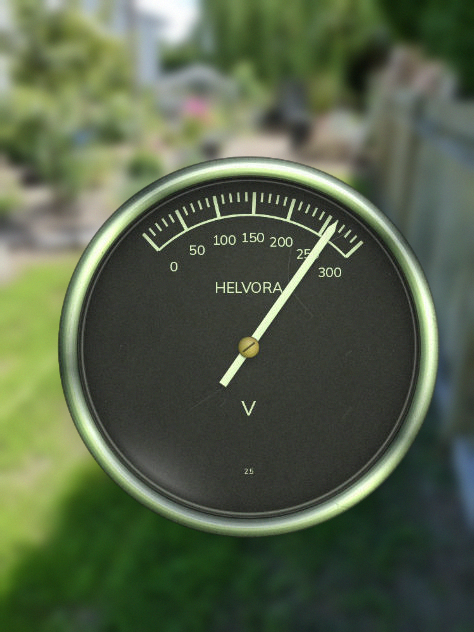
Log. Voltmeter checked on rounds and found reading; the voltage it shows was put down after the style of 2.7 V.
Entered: 260 V
